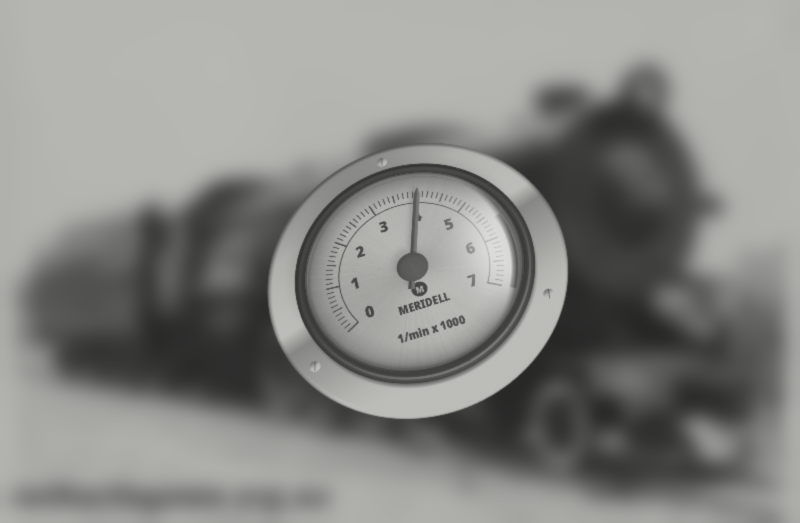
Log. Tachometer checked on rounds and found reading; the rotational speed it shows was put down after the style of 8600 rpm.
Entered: 4000 rpm
